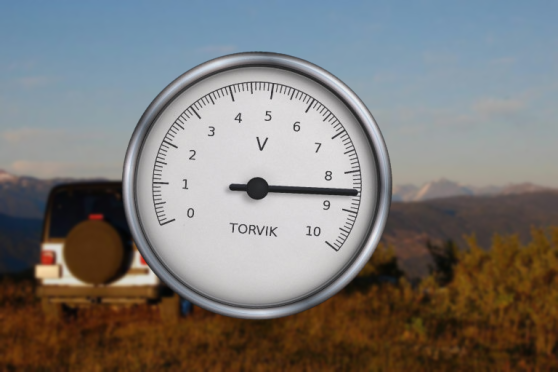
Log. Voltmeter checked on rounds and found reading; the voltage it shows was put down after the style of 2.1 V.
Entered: 8.5 V
